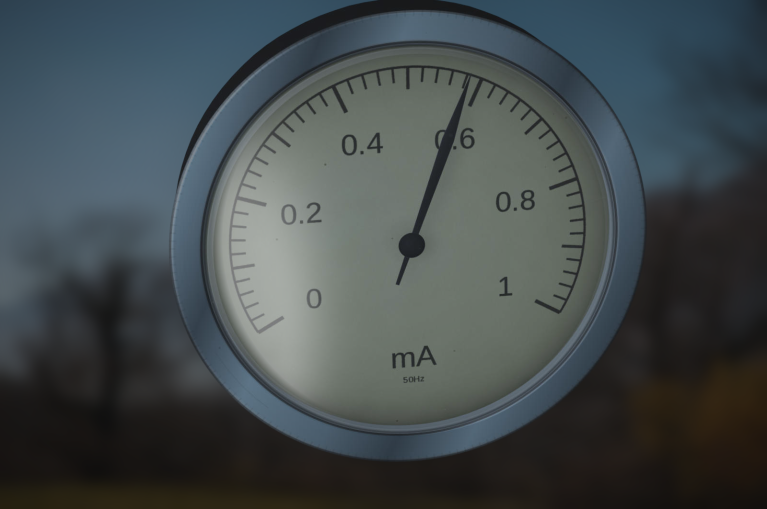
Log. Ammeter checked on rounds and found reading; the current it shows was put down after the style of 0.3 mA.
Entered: 0.58 mA
